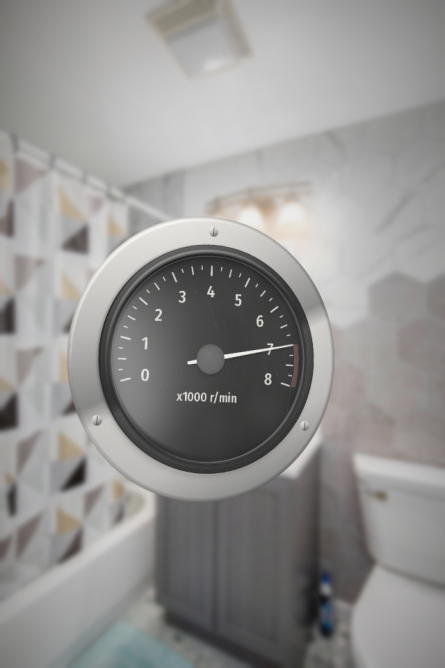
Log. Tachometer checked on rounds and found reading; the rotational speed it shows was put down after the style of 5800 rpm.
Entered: 7000 rpm
